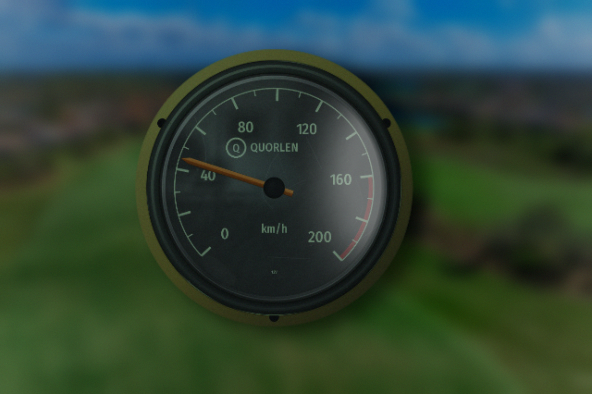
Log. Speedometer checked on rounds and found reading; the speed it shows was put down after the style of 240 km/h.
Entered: 45 km/h
